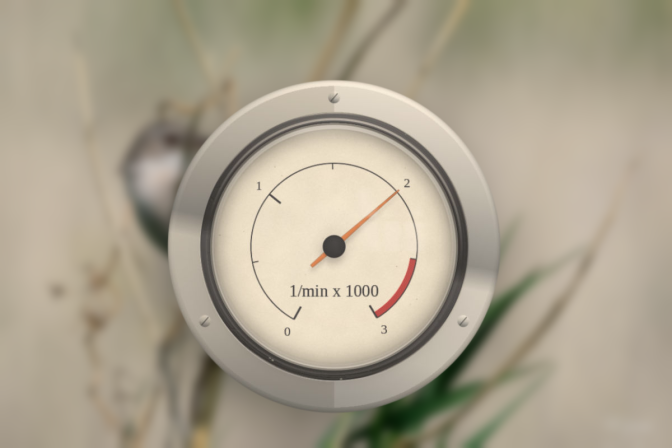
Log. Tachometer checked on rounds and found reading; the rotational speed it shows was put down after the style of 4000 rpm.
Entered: 2000 rpm
